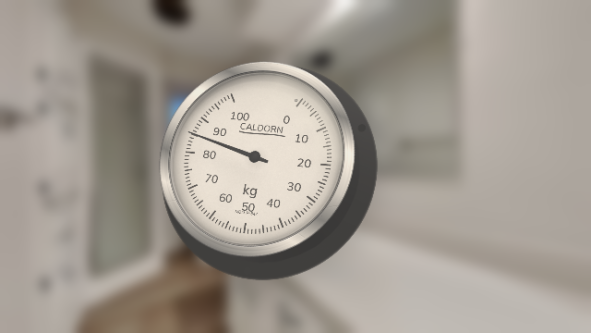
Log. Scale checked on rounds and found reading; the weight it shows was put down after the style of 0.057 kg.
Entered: 85 kg
